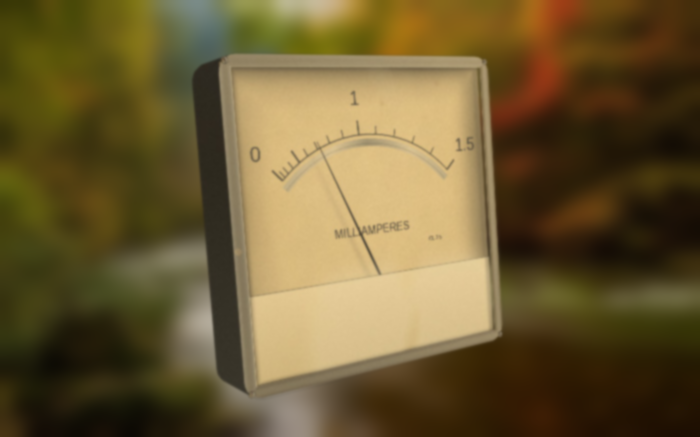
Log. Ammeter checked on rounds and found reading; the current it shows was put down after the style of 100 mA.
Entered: 0.7 mA
